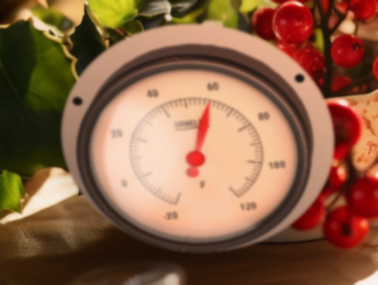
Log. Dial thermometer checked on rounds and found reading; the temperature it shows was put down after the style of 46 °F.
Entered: 60 °F
